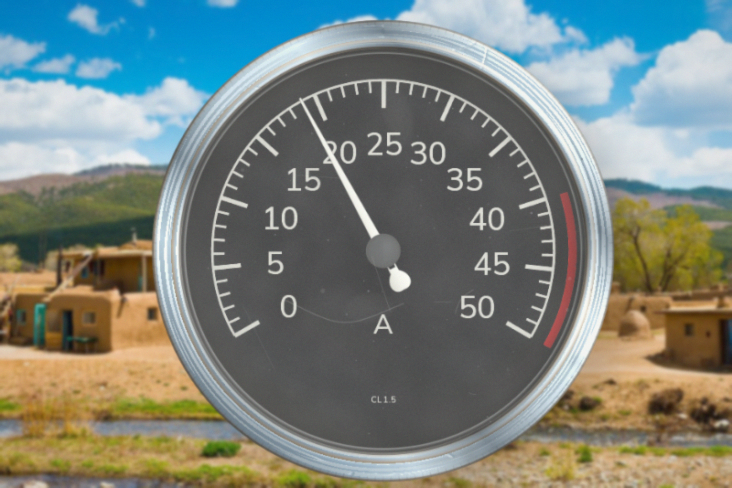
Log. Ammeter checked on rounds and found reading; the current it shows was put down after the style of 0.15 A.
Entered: 19 A
